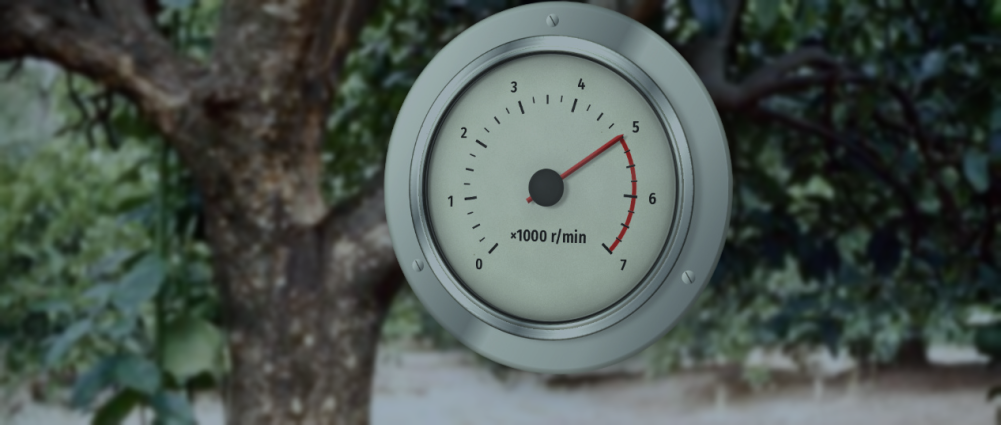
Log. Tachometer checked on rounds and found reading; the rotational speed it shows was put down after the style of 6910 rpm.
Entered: 5000 rpm
